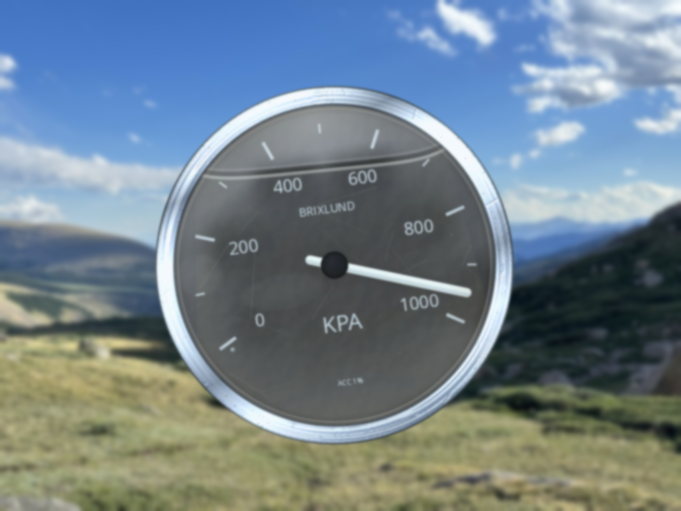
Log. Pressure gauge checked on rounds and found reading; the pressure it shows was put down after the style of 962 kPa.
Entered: 950 kPa
